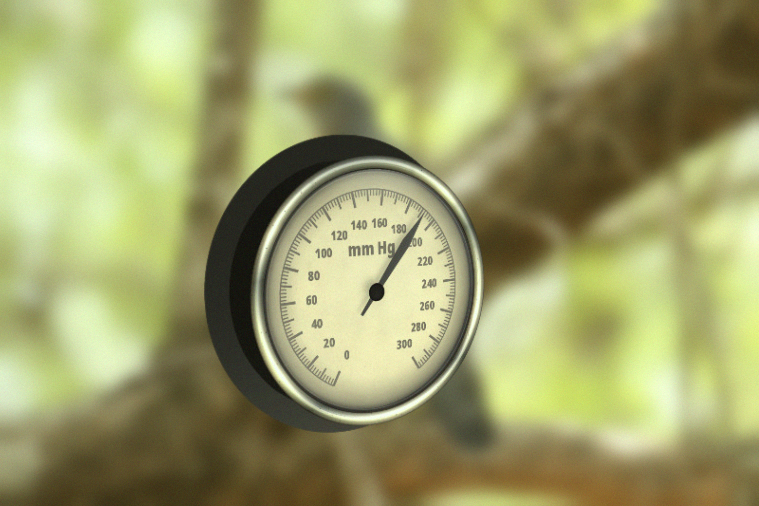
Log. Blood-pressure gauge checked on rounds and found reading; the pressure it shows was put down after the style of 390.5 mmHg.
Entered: 190 mmHg
